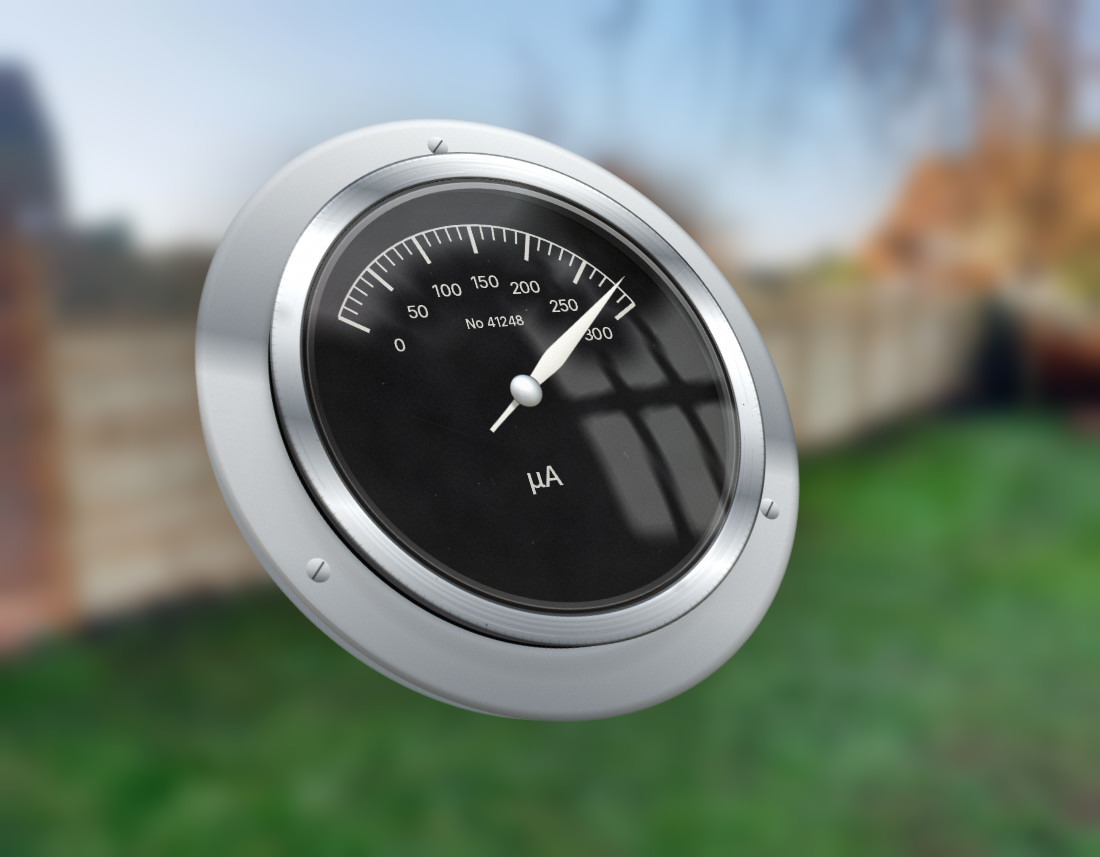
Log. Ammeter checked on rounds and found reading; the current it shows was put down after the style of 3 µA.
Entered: 280 µA
